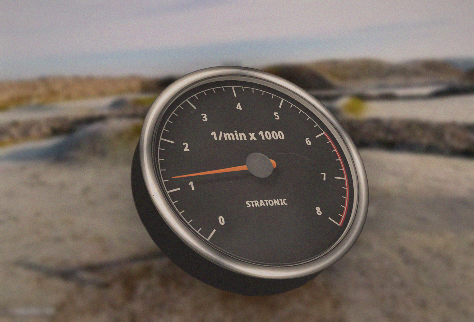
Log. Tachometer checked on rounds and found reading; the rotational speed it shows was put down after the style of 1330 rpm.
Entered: 1200 rpm
